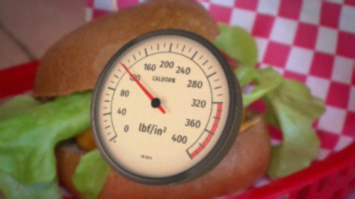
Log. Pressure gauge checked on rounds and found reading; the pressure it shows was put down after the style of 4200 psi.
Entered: 120 psi
